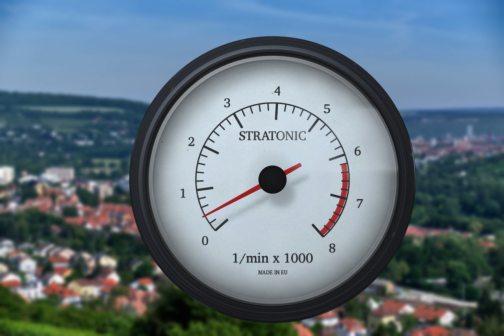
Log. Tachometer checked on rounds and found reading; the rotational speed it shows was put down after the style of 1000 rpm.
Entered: 400 rpm
